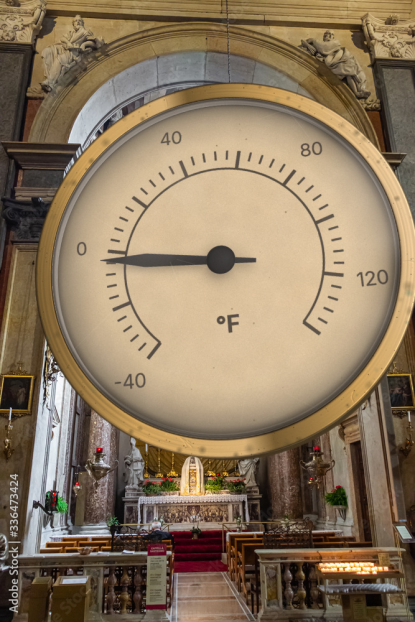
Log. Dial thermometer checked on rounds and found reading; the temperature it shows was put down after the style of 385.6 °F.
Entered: -4 °F
